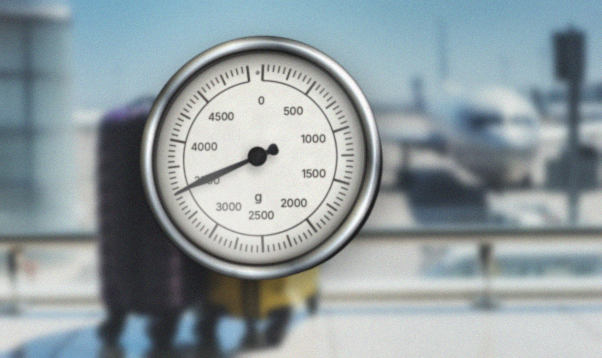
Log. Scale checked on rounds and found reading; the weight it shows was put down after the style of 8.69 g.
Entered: 3500 g
